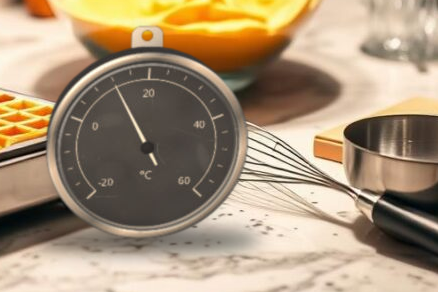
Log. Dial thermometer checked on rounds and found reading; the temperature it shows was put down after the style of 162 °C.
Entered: 12 °C
